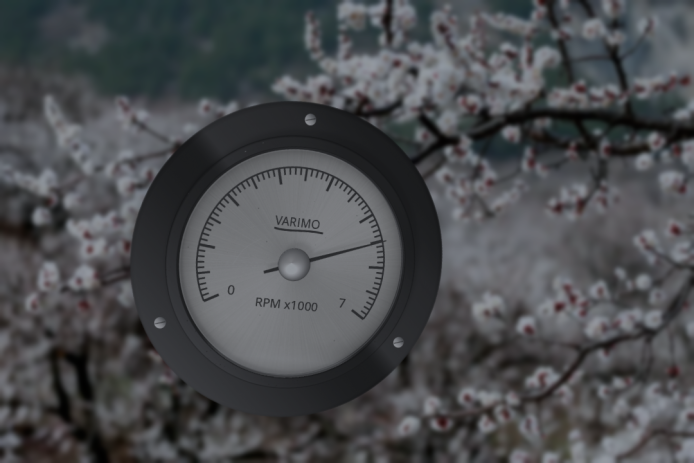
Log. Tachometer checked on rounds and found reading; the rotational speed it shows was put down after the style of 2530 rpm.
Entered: 5500 rpm
